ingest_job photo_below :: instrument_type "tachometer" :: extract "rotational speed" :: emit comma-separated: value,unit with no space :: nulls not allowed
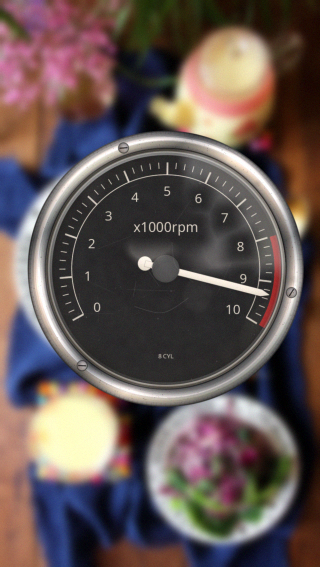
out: 9300,rpm
